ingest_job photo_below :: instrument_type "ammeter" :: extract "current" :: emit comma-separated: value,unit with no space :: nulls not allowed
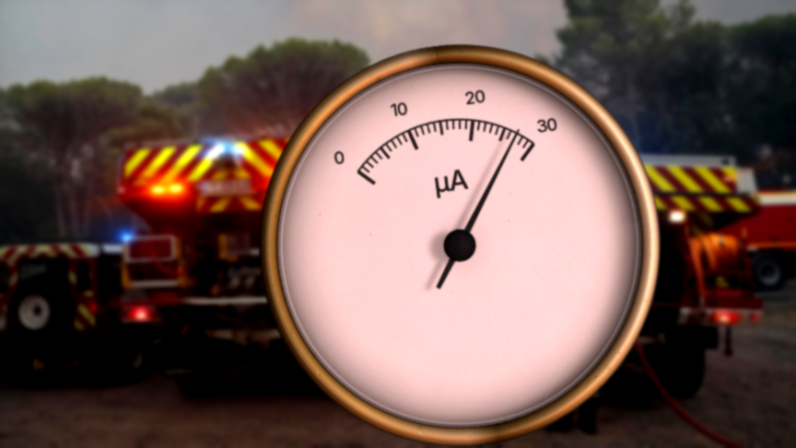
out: 27,µA
